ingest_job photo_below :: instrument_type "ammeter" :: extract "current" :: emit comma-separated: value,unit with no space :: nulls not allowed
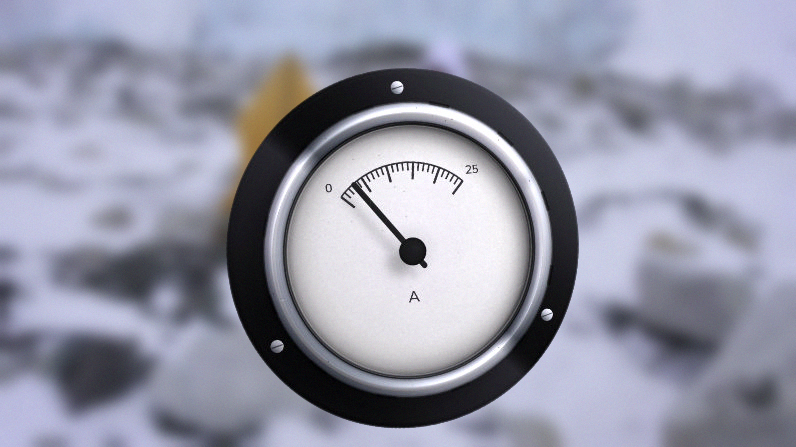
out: 3,A
